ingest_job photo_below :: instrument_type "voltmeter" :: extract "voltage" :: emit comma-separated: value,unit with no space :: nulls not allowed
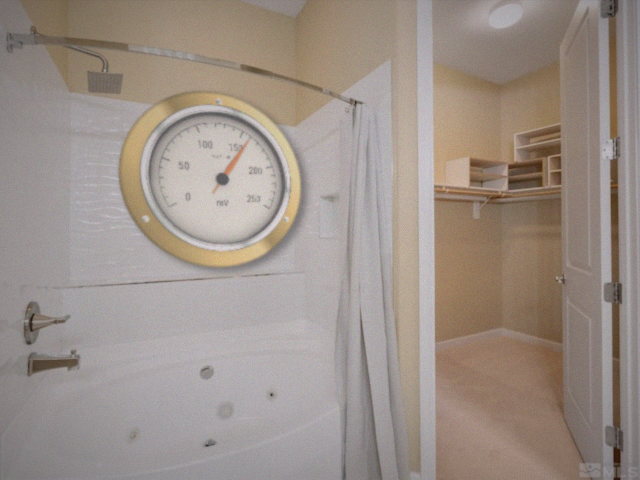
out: 160,mV
